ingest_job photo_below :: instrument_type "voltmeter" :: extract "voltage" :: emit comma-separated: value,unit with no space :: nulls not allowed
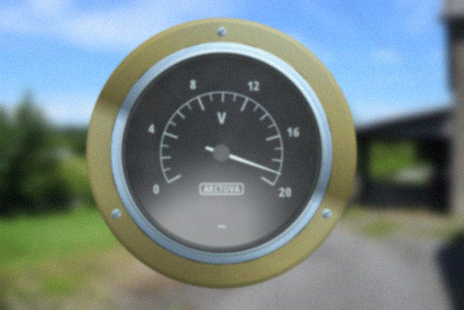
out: 19,V
